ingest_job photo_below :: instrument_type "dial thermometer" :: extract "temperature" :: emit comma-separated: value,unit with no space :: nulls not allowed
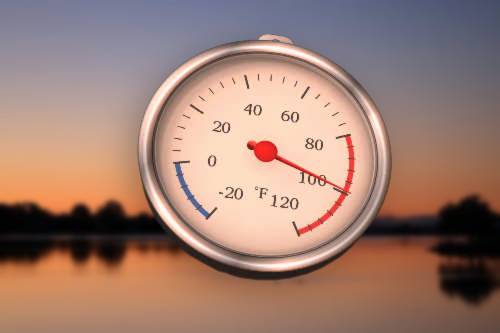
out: 100,°F
